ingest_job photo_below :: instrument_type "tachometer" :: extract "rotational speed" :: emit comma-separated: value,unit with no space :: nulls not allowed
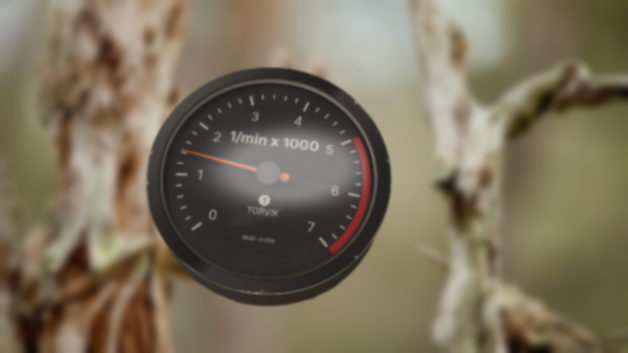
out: 1400,rpm
